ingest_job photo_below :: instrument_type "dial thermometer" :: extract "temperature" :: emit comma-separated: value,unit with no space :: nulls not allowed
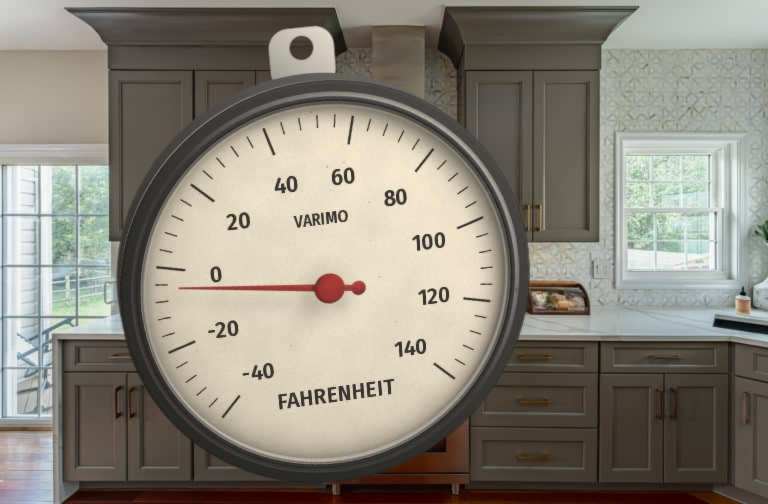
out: -4,°F
